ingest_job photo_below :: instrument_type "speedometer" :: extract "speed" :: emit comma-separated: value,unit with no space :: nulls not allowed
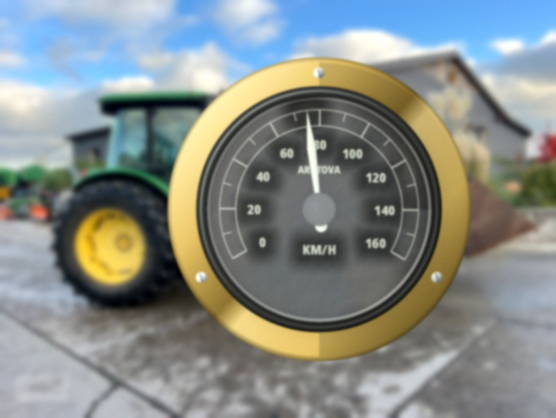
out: 75,km/h
